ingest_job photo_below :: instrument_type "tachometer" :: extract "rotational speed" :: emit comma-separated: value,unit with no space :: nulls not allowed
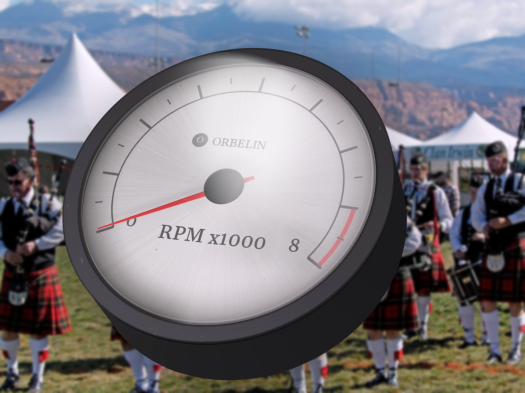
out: 0,rpm
